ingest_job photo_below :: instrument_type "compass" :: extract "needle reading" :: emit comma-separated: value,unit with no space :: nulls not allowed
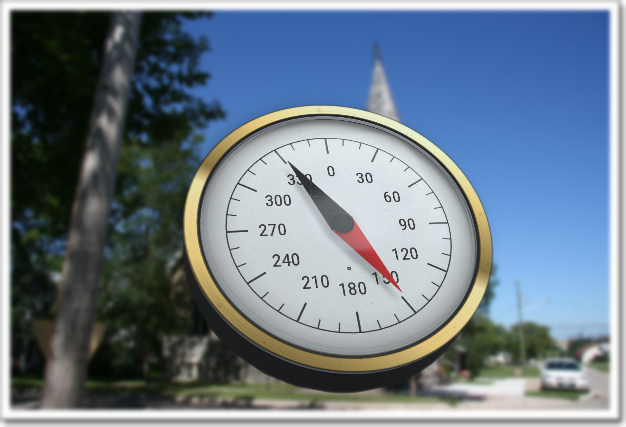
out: 150,°
